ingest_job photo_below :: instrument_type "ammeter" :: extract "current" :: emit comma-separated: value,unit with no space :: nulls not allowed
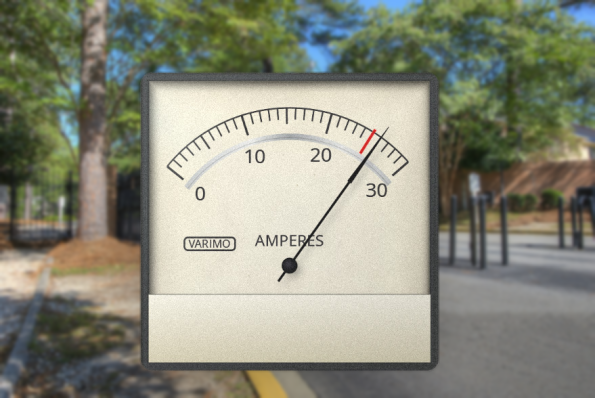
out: 26,A
